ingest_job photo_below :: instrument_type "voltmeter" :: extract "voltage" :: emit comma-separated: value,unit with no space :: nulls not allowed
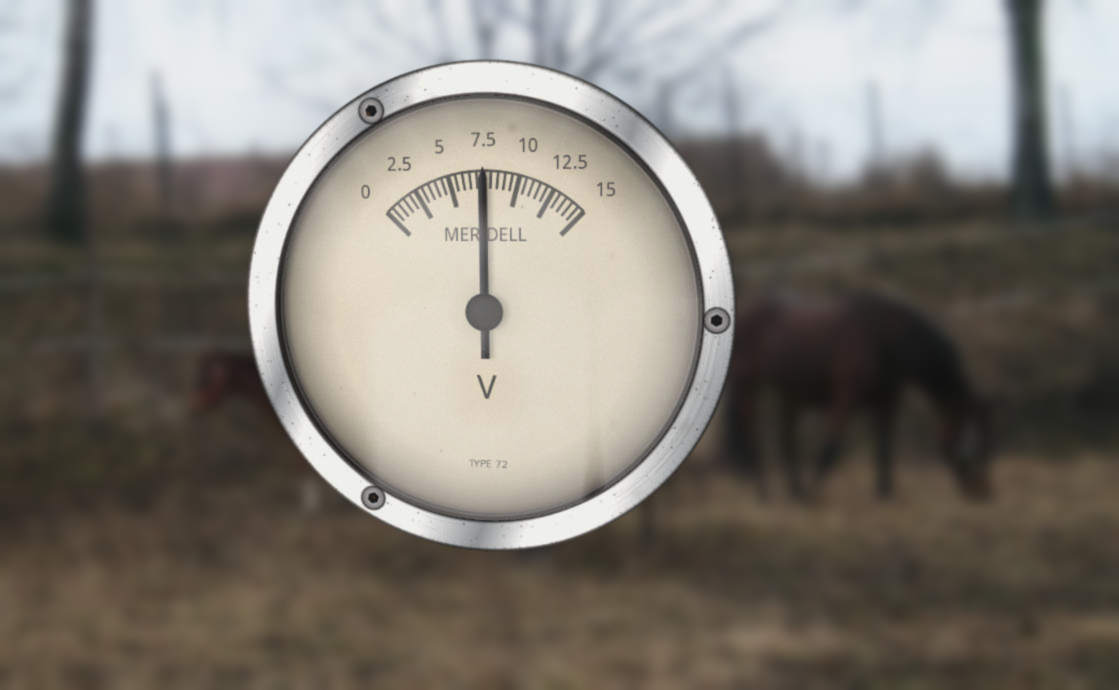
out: 7.5,V
